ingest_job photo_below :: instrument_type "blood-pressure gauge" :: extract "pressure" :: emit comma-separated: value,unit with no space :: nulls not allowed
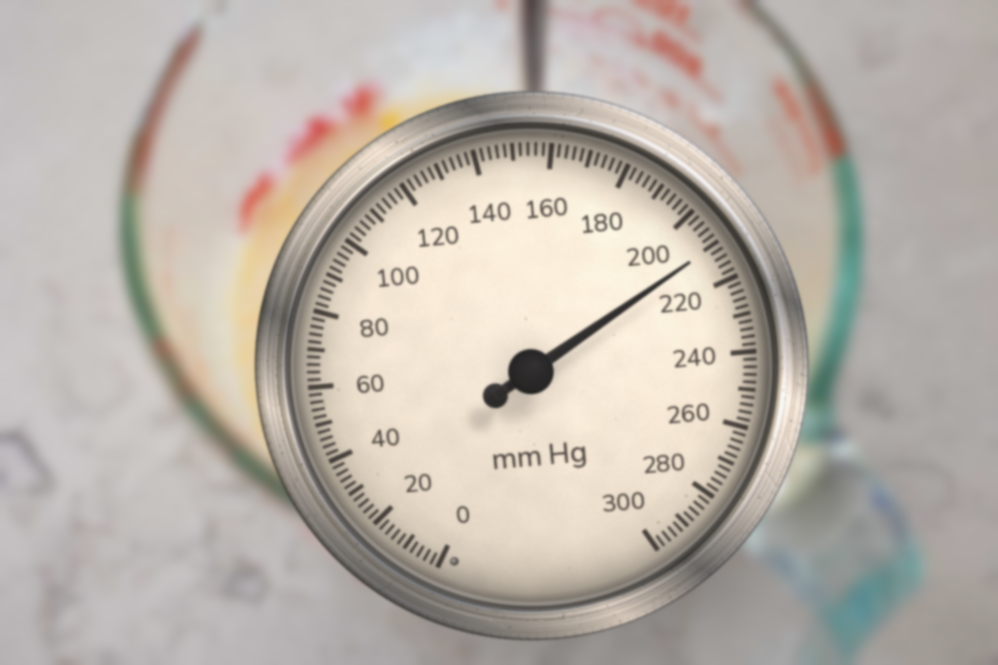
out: 210,mmHg
